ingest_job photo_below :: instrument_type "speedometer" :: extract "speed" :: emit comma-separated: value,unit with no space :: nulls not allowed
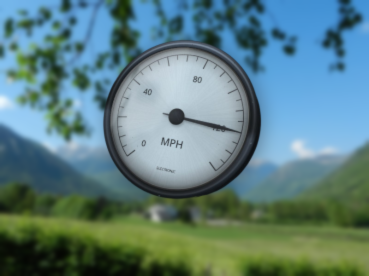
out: 120,mph
